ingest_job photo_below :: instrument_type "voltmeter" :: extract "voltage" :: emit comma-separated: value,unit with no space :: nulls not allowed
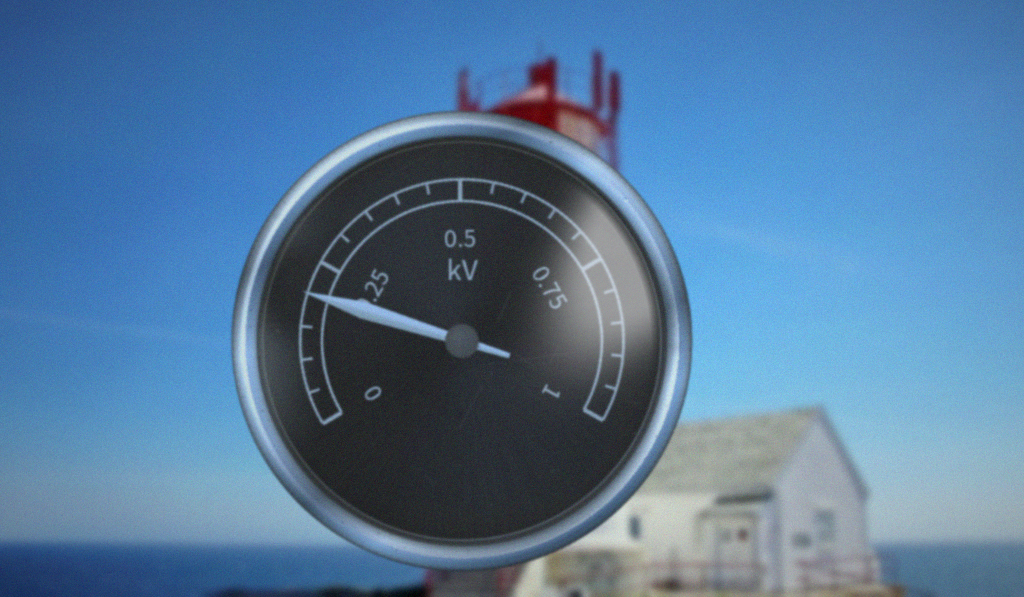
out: 0.2,kV
